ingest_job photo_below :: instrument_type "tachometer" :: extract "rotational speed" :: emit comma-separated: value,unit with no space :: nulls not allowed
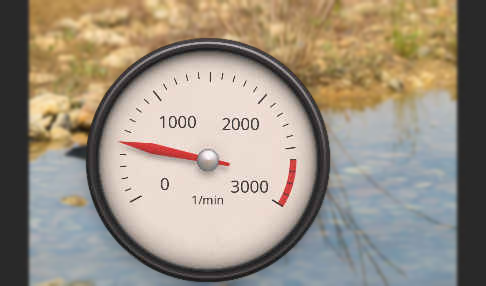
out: 500,rpm
